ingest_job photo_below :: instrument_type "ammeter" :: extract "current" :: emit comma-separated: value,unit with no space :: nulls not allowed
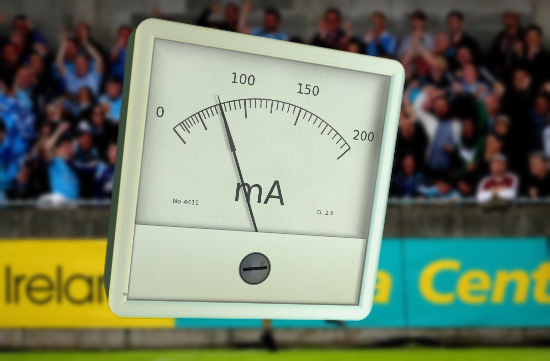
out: 75,mA
